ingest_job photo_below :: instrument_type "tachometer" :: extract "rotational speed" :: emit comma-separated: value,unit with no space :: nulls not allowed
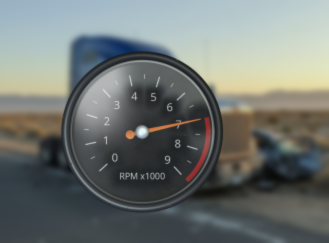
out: 7000,rpm
